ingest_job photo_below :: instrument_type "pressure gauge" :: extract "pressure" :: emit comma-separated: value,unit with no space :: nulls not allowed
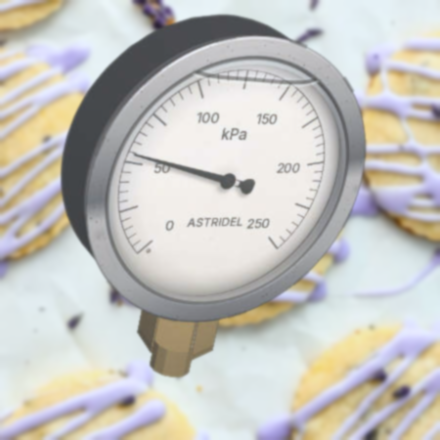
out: 55,kPa
